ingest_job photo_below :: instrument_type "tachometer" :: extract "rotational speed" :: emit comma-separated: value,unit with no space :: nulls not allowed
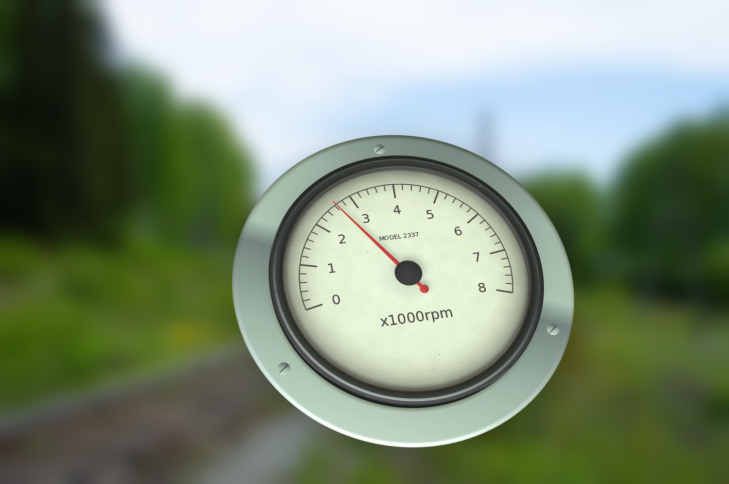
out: 2600,rpm
